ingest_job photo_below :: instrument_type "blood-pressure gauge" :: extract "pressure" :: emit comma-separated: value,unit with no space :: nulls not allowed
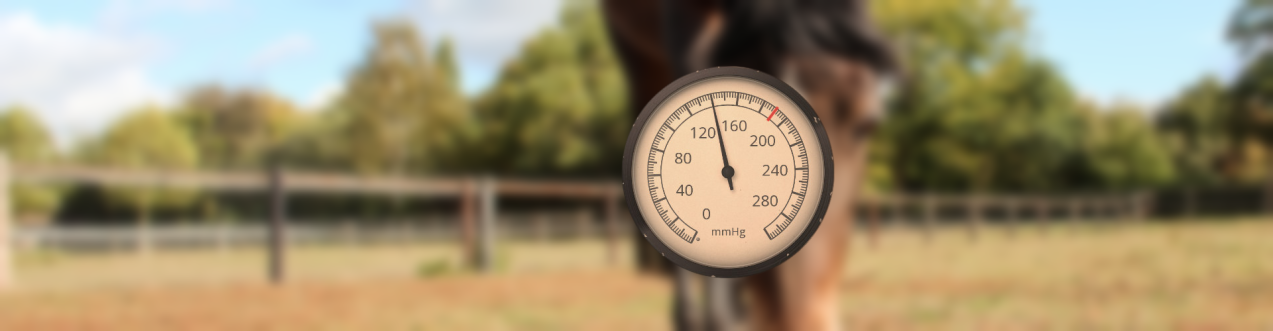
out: 140,mmHg
